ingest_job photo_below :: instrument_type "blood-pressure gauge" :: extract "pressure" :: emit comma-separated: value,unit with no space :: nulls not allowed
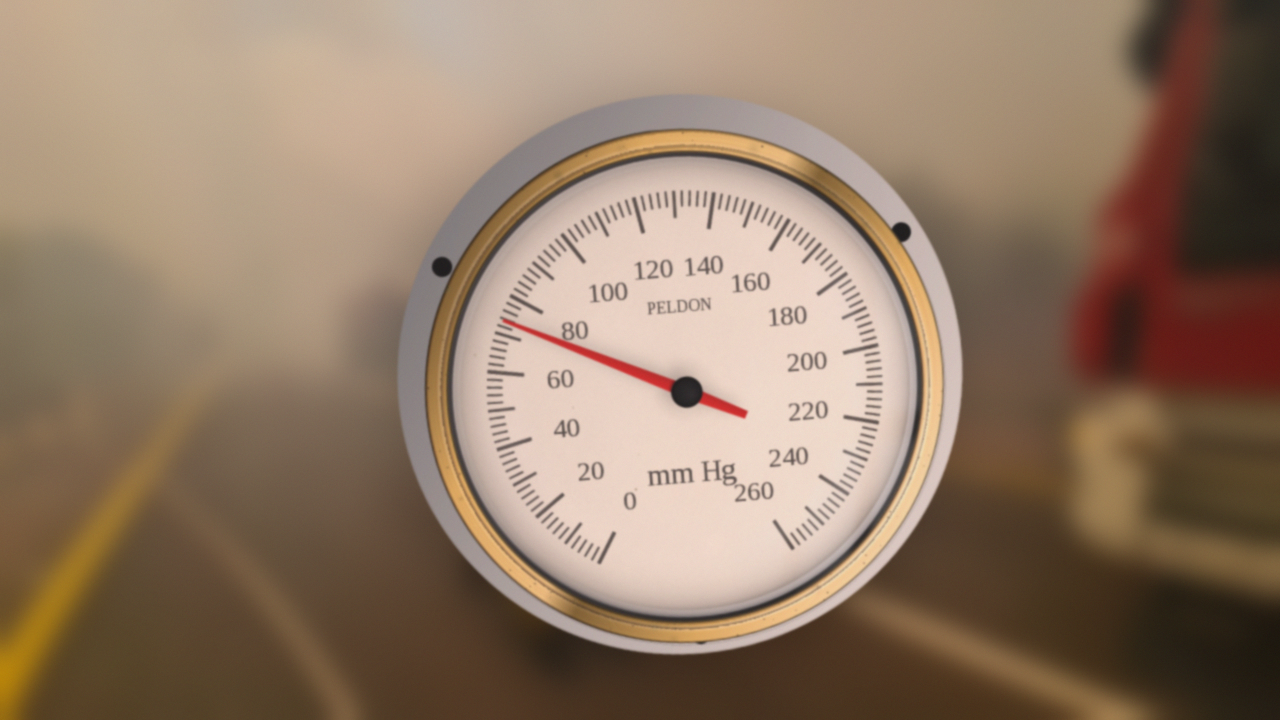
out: 74,mmHg
